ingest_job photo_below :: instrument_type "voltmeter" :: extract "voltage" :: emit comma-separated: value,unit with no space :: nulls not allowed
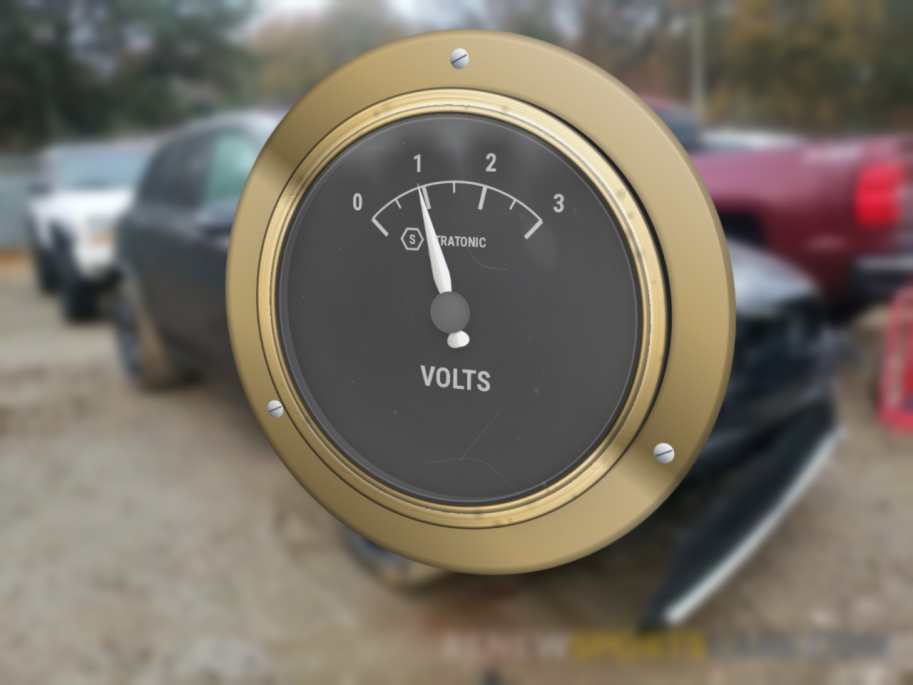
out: 1,V
